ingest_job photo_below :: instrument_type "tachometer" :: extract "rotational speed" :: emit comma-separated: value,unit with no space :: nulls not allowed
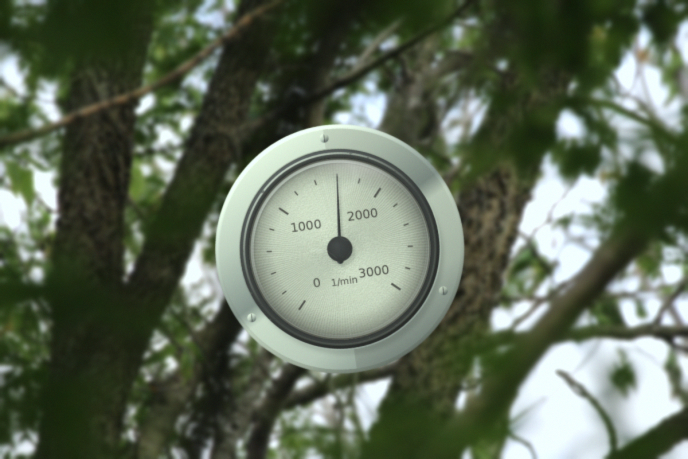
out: 1600,rpm
